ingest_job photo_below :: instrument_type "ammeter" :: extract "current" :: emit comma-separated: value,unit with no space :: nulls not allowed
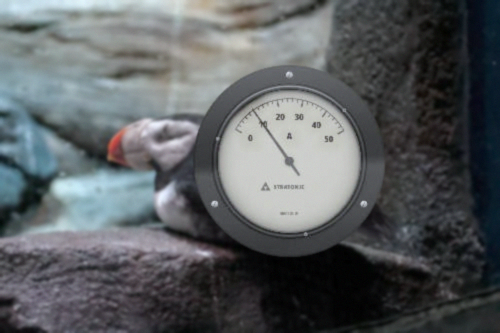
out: 10,A
